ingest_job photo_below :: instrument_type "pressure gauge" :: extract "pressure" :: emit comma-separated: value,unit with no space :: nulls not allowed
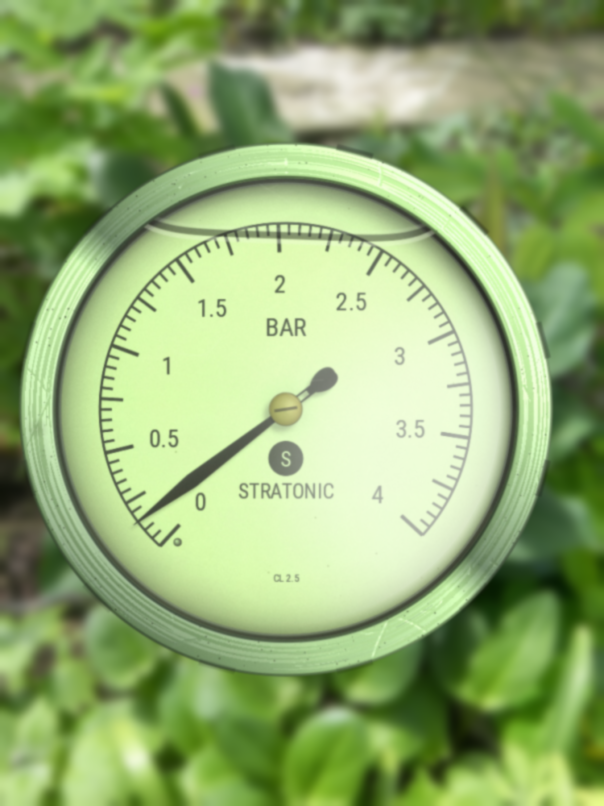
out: 0.15,bar
